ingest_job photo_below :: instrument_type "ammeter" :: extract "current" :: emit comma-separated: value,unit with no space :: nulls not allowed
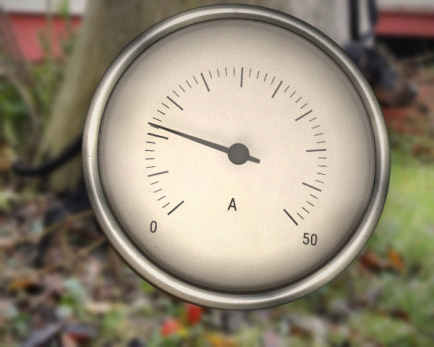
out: 11,A
